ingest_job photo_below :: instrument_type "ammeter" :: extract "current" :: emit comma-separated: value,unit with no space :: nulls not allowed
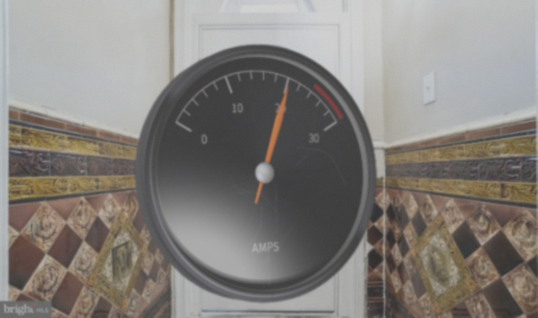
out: 20,A
